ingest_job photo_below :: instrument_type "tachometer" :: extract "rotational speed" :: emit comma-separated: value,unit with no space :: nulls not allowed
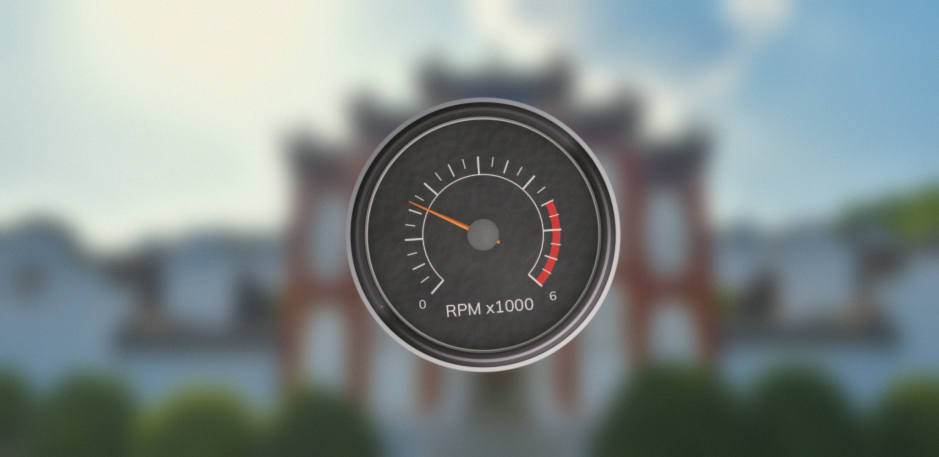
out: 1625,rpm
